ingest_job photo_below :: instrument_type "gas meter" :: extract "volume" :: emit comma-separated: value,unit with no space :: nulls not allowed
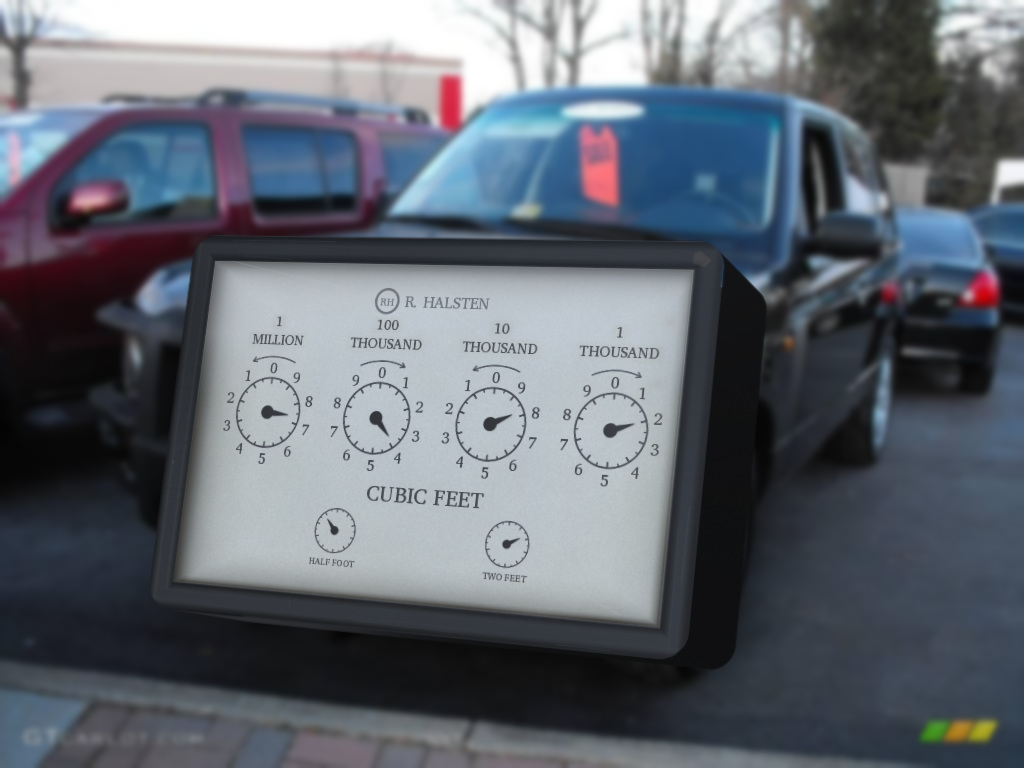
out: 738200,ft³
